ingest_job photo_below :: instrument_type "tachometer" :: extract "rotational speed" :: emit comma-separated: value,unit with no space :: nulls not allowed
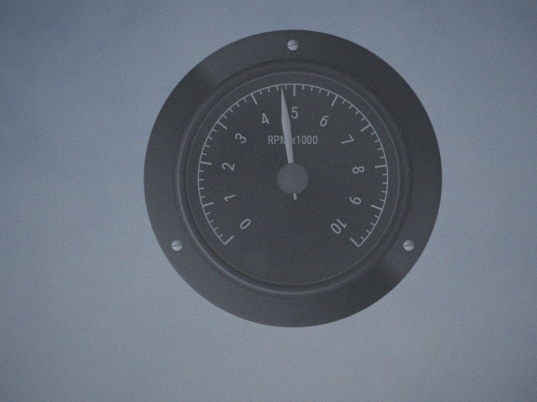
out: 4700,rpm
